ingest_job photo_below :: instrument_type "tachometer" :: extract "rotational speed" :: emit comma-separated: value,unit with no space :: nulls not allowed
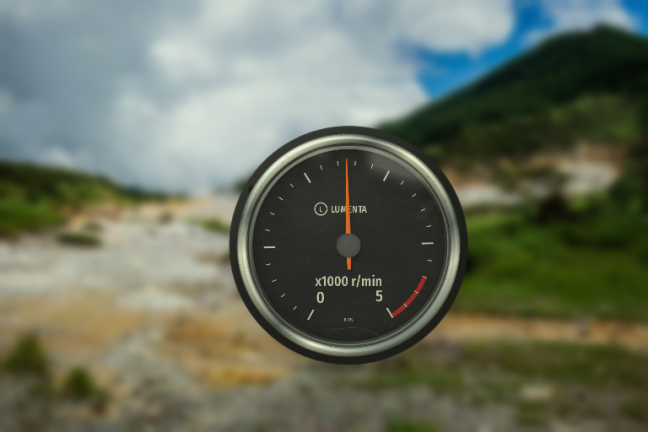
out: 2500,rpm
